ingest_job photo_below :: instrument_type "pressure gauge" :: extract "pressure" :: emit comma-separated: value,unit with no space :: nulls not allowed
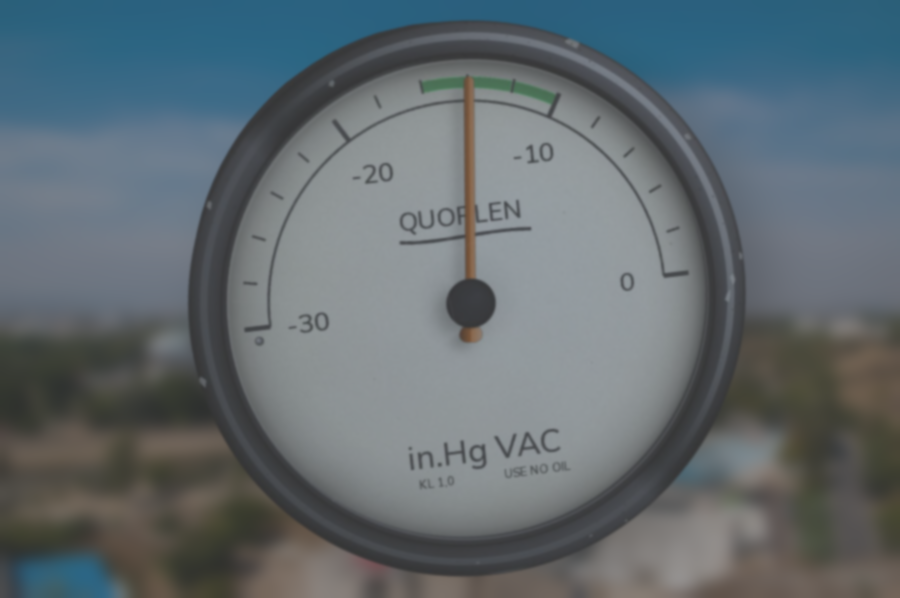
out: -14,inHg
